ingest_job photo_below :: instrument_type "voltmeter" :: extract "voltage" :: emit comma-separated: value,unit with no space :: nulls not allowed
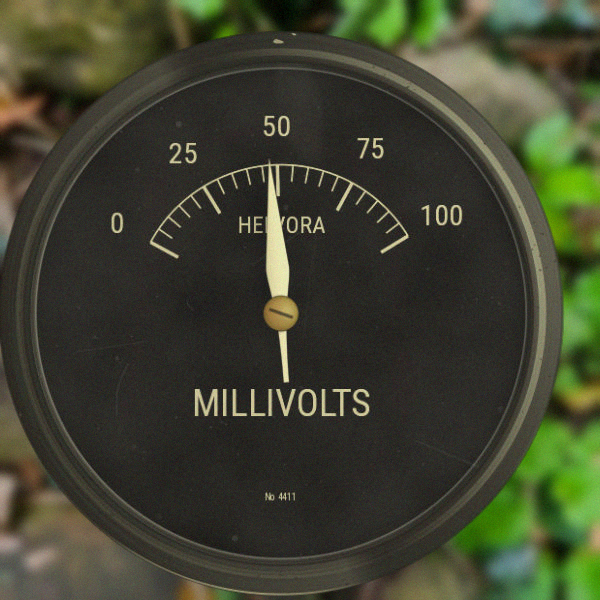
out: 47.5,mV
